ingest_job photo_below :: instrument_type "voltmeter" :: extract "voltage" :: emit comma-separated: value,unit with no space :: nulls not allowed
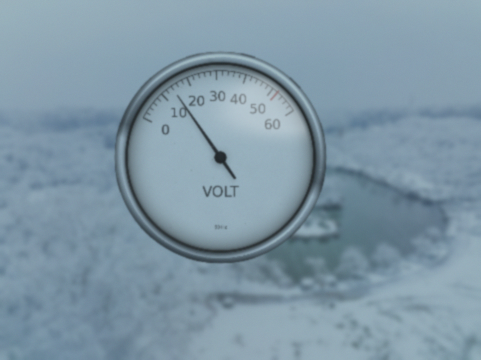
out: 14,V
